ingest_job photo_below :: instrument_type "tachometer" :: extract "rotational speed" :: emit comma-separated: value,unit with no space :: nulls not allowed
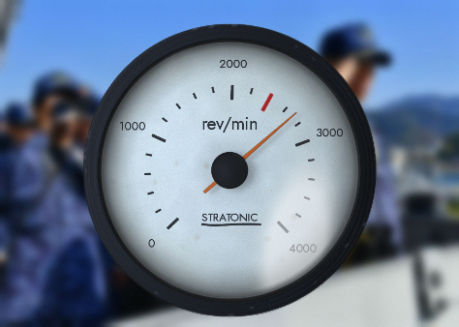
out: 2700,rpm
